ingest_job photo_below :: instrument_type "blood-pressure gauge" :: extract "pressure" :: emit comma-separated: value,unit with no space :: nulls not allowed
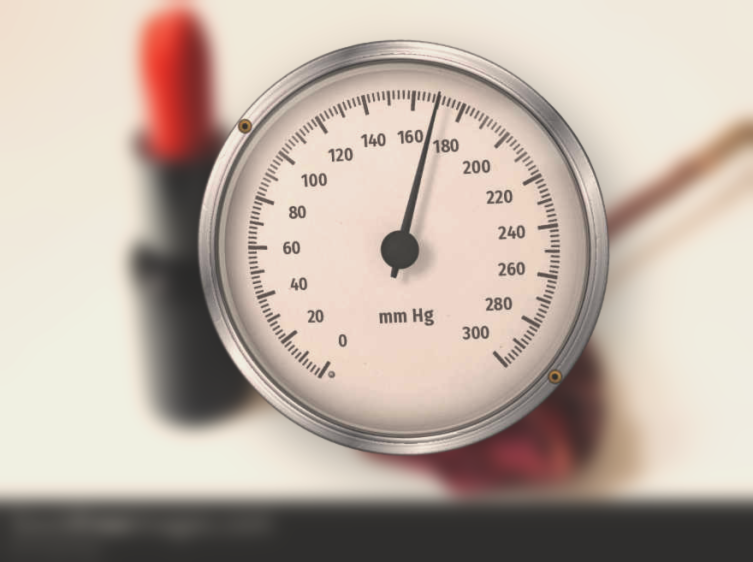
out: 170,mmHg
